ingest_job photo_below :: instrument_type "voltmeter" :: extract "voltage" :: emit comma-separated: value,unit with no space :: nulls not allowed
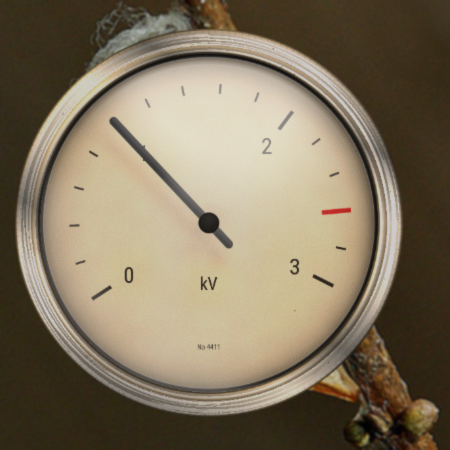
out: 1,kV
